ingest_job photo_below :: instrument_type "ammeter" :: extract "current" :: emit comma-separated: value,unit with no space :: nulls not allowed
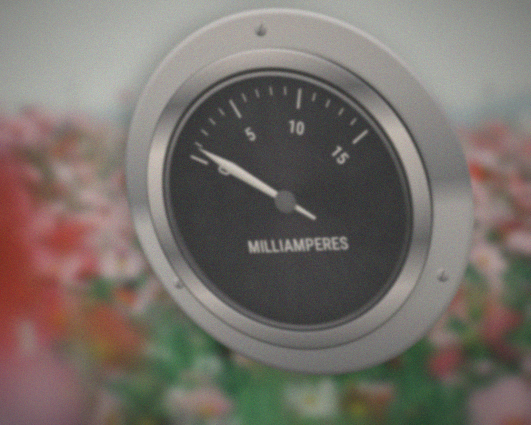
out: 1,mA
